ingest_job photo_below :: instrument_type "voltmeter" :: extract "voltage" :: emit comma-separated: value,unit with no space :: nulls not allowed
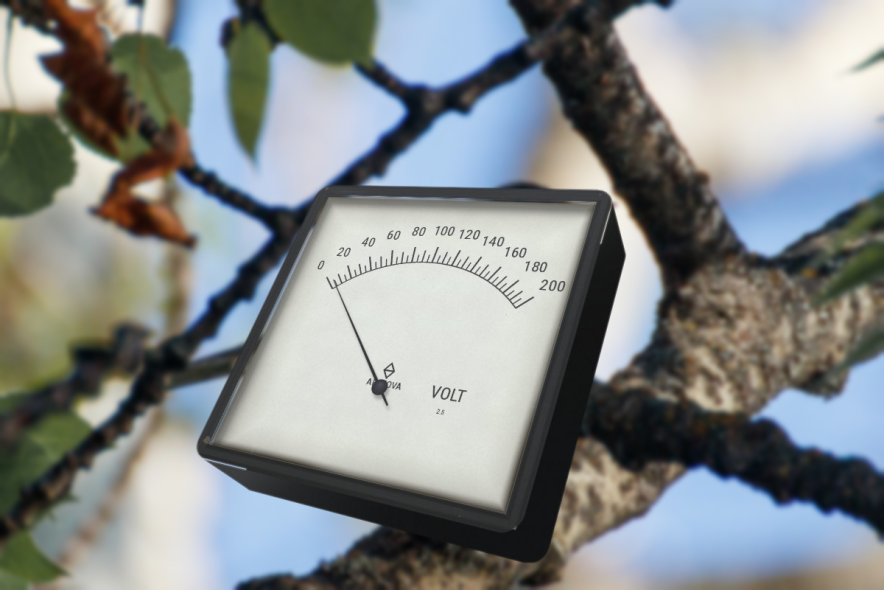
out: 5,V
